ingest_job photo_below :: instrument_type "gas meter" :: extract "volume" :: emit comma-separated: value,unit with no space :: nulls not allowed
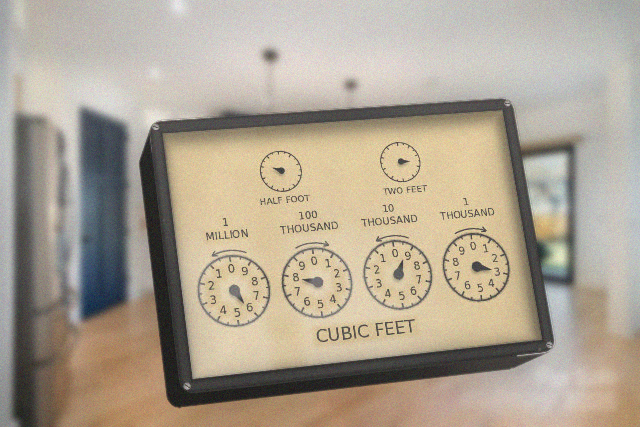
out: 579300,ft³
